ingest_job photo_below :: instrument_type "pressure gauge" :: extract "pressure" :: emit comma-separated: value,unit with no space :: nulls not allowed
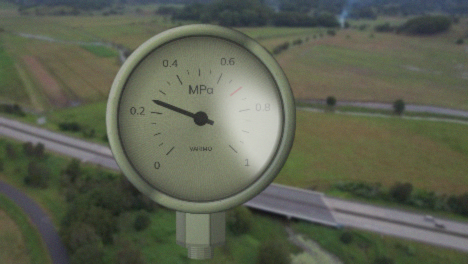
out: 0.25,MPa
